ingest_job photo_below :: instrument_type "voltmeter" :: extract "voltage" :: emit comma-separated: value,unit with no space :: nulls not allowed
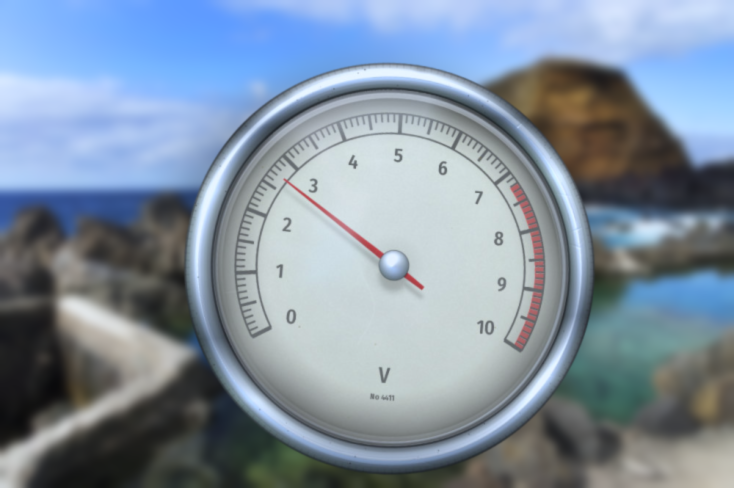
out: 2.7,V
